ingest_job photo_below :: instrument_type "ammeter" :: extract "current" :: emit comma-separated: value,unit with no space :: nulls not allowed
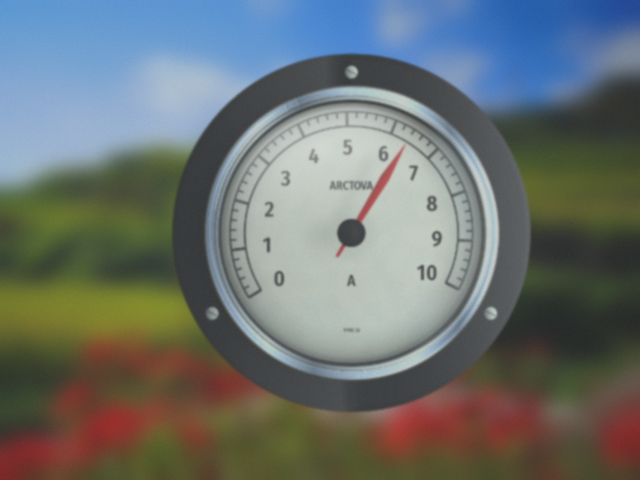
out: 6.4,A
